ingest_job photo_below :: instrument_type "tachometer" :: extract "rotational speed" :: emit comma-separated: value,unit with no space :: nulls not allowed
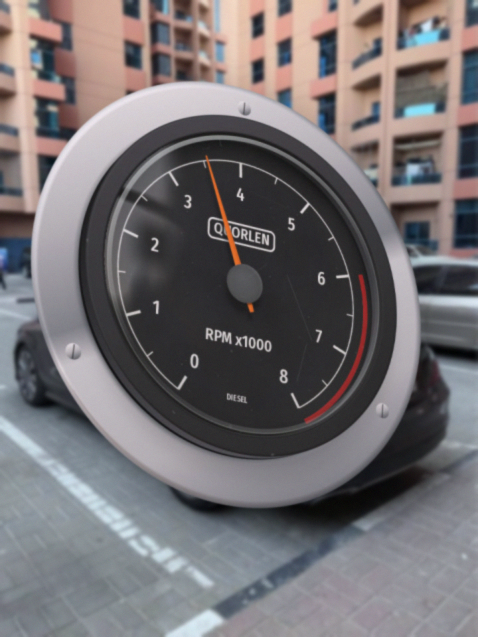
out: 3500,rpm
